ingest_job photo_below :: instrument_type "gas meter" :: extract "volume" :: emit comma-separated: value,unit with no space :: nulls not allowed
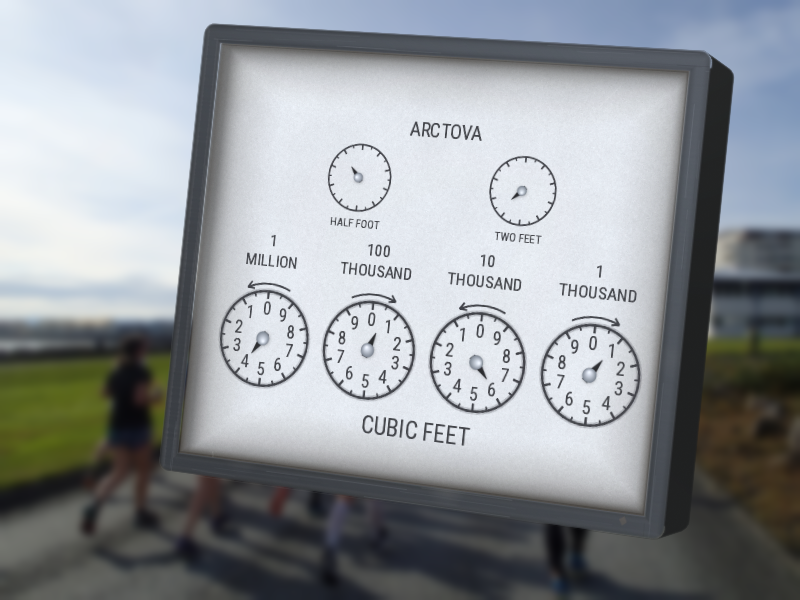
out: 406100,ft³
